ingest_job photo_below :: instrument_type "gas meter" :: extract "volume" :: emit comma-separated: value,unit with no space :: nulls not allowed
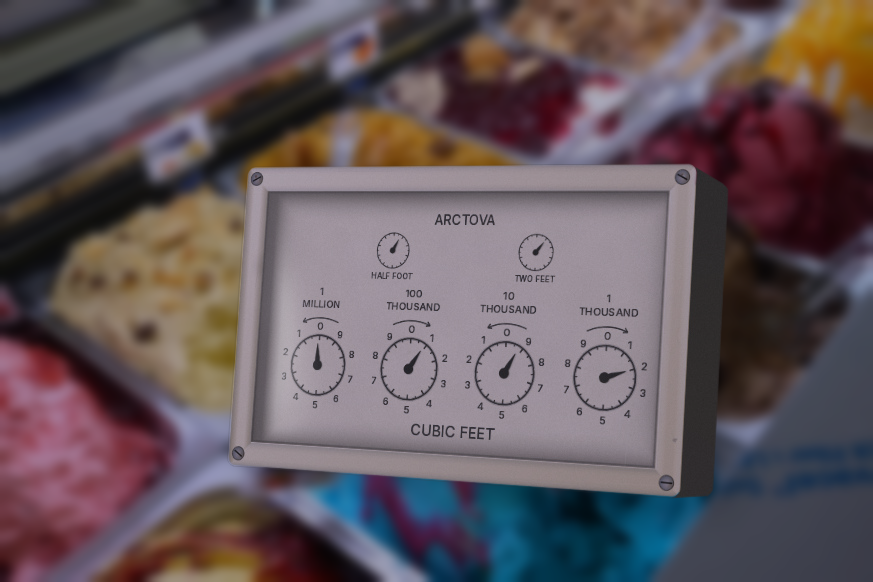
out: 9200,ft³
